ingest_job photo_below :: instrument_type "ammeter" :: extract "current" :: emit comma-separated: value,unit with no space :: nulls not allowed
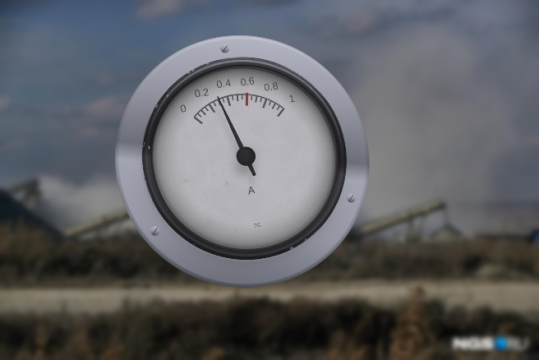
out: 0.3,A
